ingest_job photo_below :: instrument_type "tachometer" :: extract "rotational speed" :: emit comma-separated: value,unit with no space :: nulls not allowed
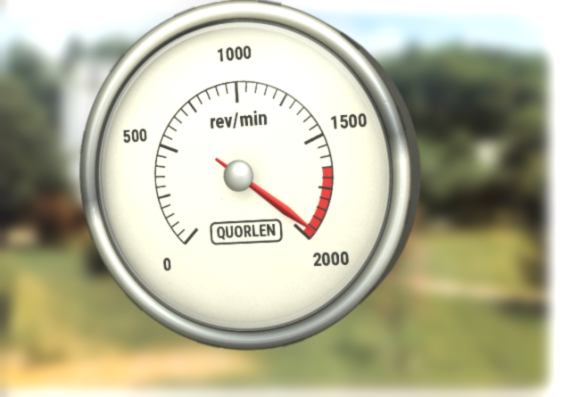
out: 1950,rpm
